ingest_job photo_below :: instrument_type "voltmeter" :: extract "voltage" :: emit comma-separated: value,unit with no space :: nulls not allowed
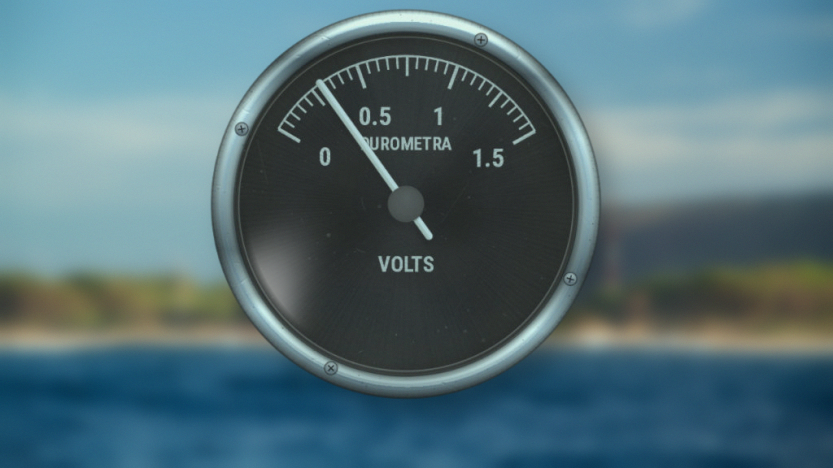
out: 0.3,V
